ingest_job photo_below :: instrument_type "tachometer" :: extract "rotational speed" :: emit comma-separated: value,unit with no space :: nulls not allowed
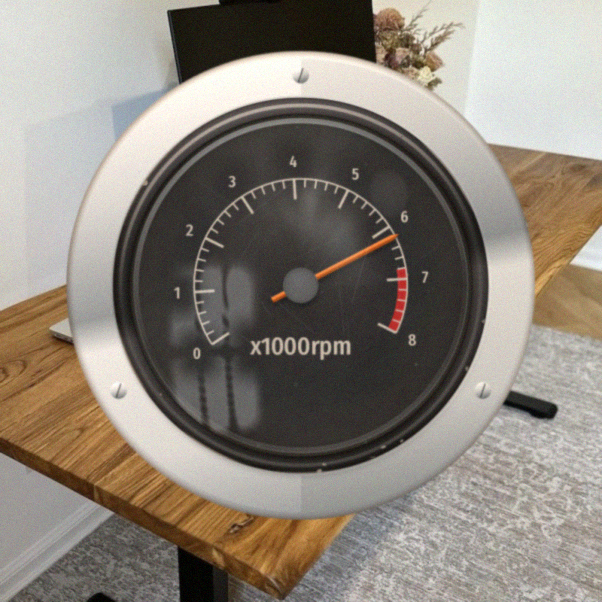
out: 6200,rpm
